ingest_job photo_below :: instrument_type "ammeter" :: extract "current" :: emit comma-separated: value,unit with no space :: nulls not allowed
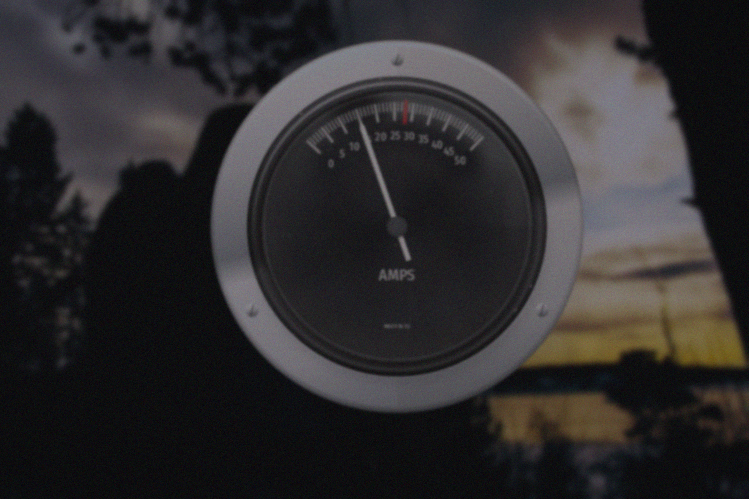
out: 15,A
